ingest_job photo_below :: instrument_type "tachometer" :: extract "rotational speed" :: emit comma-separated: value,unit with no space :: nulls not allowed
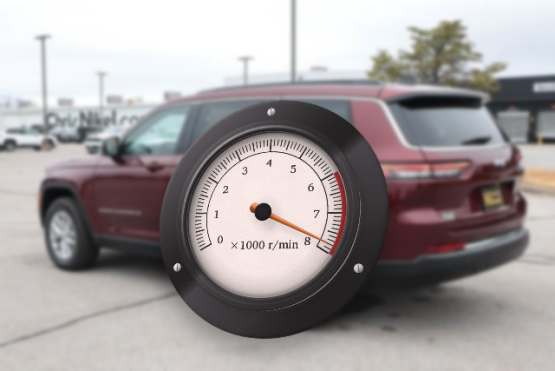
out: 7800,rpm
